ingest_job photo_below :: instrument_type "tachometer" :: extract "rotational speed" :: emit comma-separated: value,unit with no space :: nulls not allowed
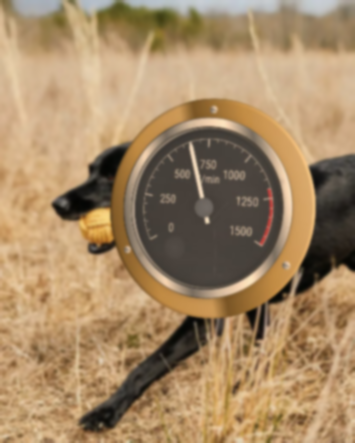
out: 650,rpm
